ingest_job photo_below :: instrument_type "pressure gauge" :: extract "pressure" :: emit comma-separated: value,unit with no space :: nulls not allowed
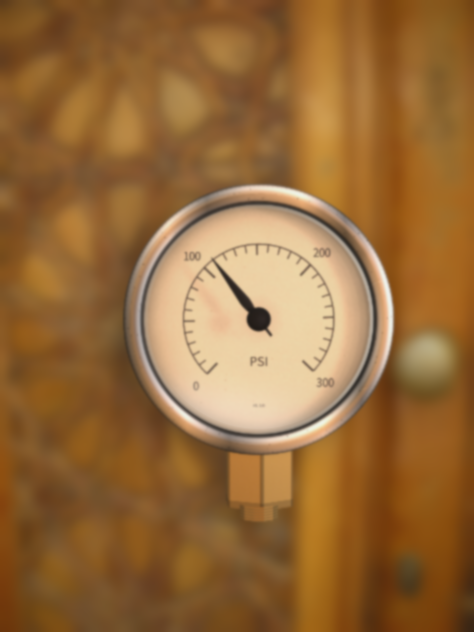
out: 110,psi
